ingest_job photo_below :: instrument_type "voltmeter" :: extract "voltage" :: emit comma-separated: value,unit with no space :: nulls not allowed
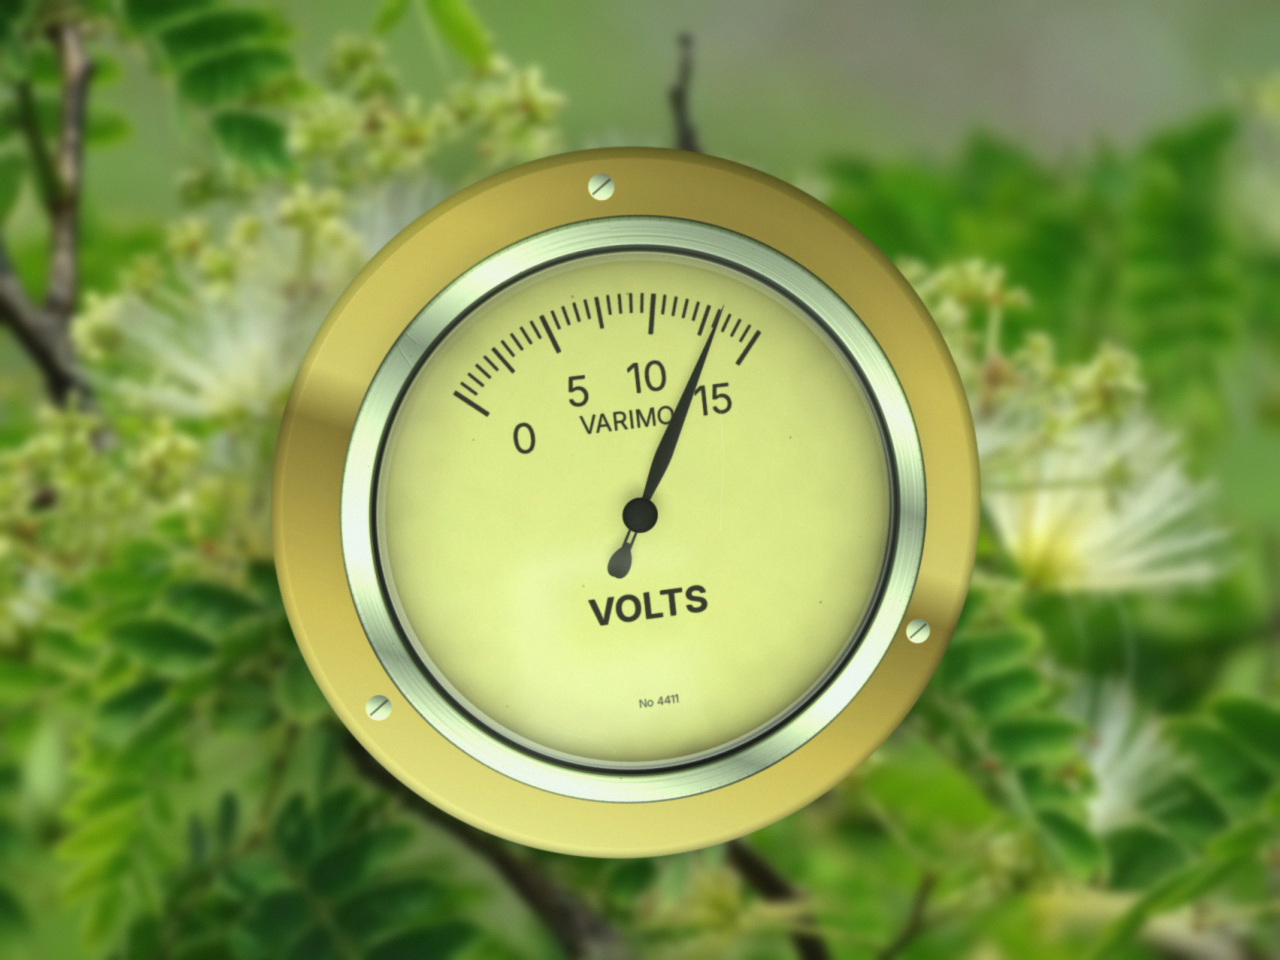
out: 13,V
